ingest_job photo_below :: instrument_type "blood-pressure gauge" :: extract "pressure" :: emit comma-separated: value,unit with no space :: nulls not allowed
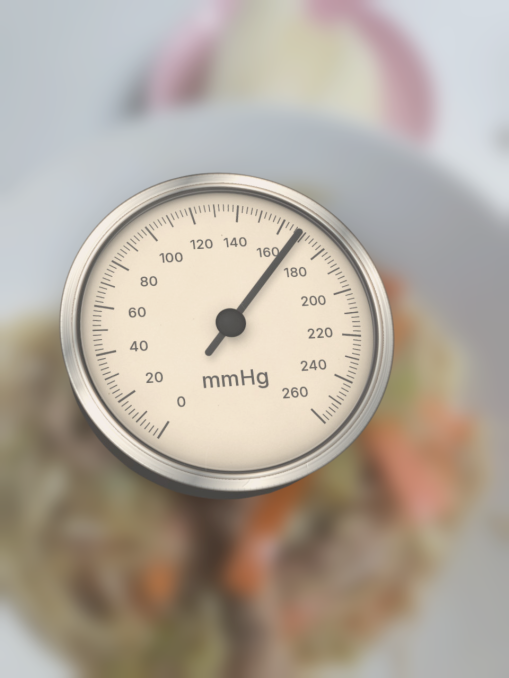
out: 168,mmHg
